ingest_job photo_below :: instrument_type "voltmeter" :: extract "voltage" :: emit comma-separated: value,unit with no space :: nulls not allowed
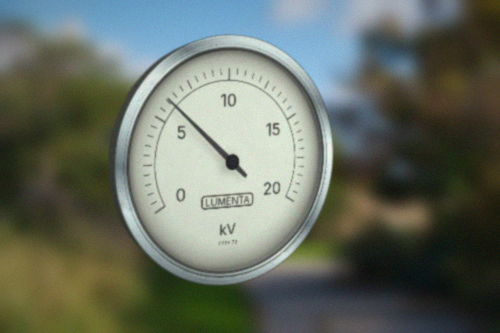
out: 6,kV
